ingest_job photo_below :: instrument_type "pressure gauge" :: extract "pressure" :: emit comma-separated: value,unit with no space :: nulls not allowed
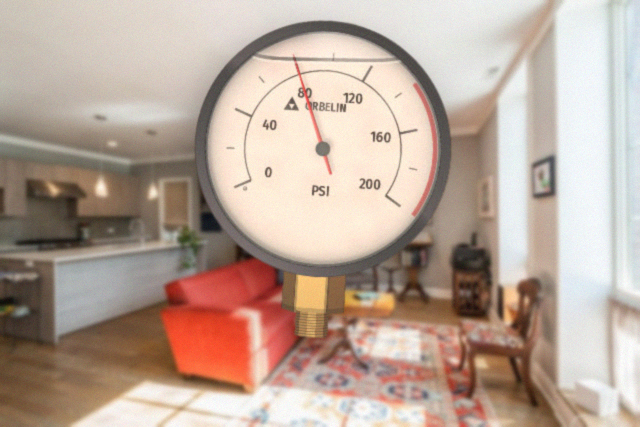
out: 80,psi
